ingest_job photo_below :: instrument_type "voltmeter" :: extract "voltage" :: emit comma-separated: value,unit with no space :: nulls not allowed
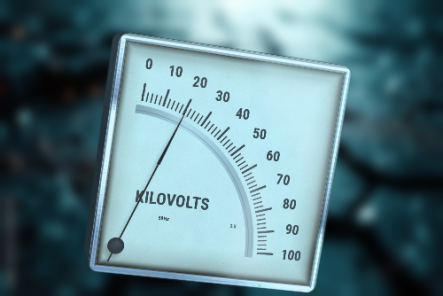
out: 20,kV
